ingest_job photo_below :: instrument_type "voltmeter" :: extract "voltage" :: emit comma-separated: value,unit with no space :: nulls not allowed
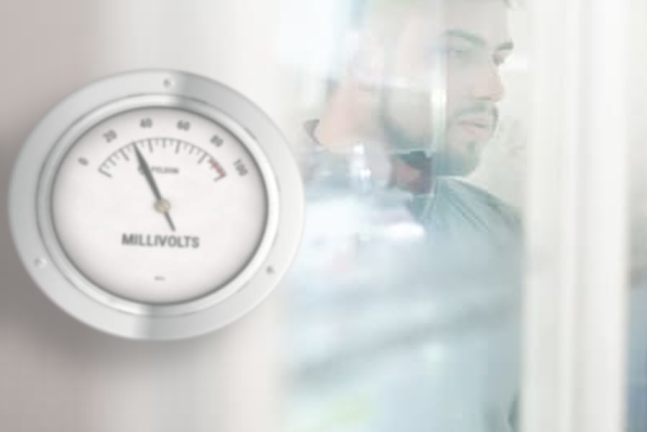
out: 30,mV
